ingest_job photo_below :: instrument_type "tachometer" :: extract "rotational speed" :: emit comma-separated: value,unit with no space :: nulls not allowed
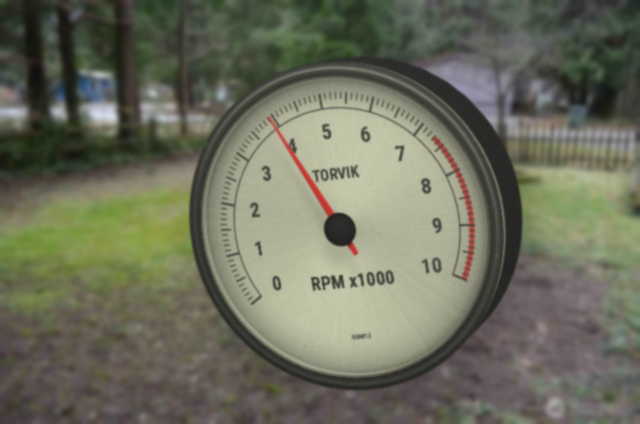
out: 4000,rpm
